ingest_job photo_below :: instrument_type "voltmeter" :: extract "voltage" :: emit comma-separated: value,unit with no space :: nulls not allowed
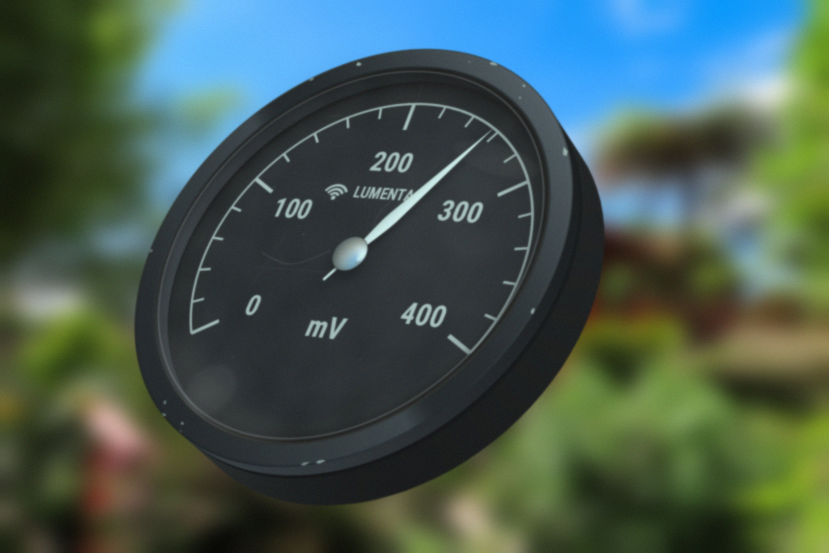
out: 260,mV
